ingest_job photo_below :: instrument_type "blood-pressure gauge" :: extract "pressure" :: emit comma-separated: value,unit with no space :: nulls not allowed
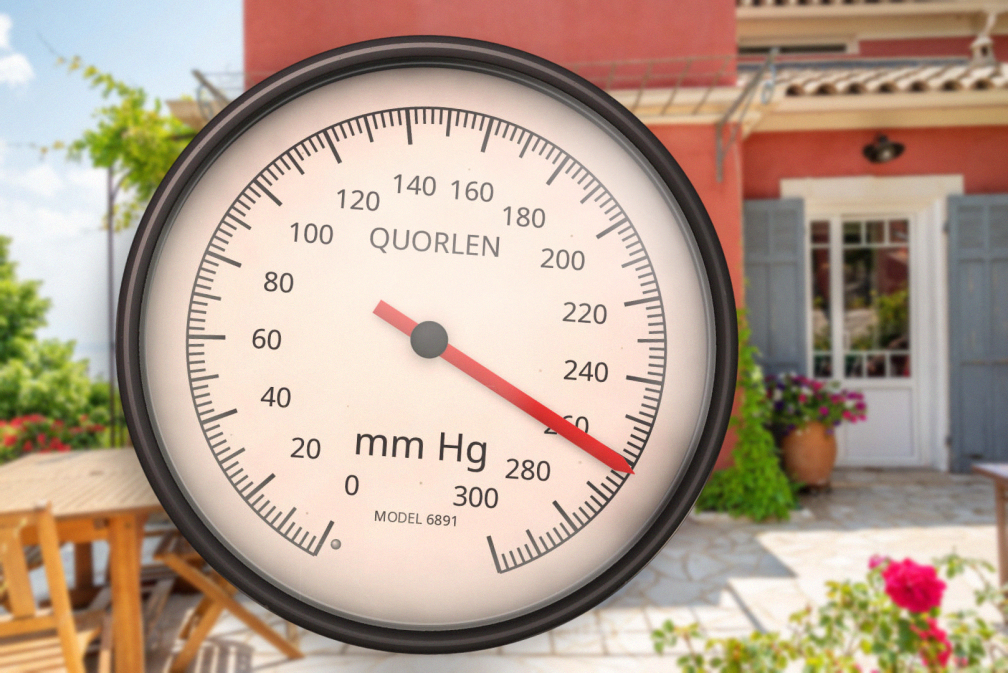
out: 262,mmHg
